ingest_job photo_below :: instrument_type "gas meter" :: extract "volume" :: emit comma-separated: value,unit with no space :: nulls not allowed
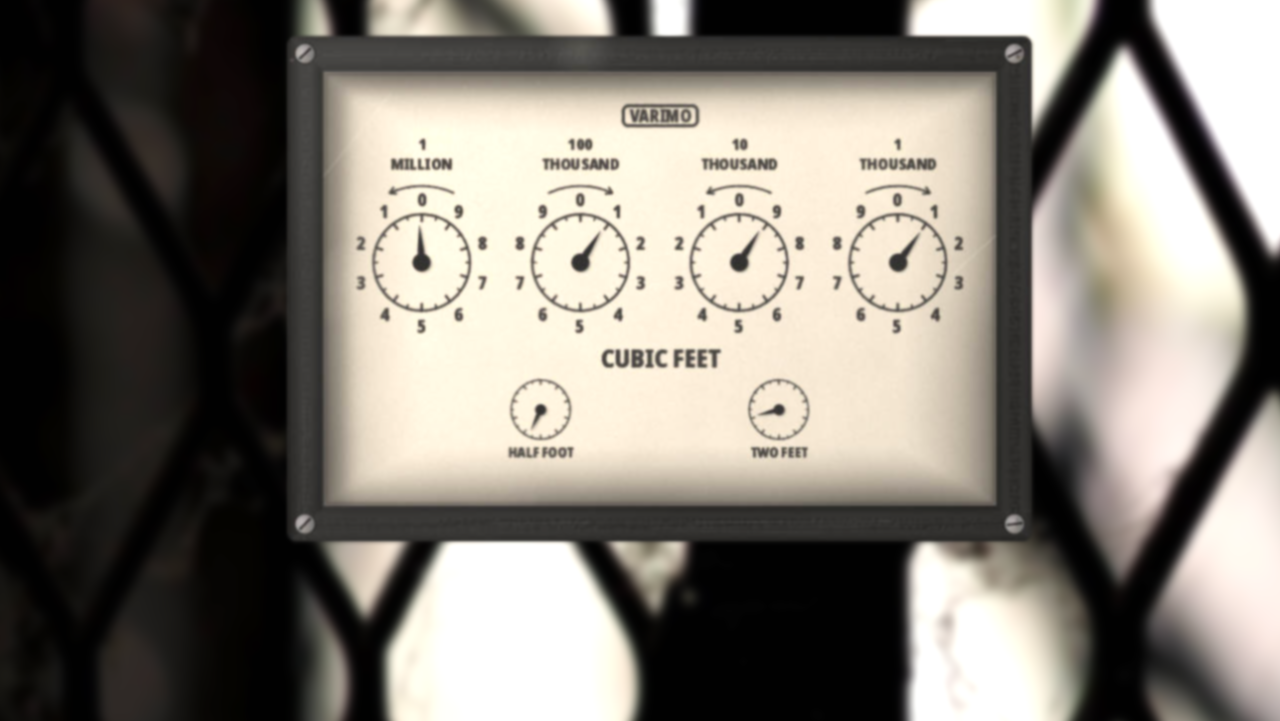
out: 9100,ft³
